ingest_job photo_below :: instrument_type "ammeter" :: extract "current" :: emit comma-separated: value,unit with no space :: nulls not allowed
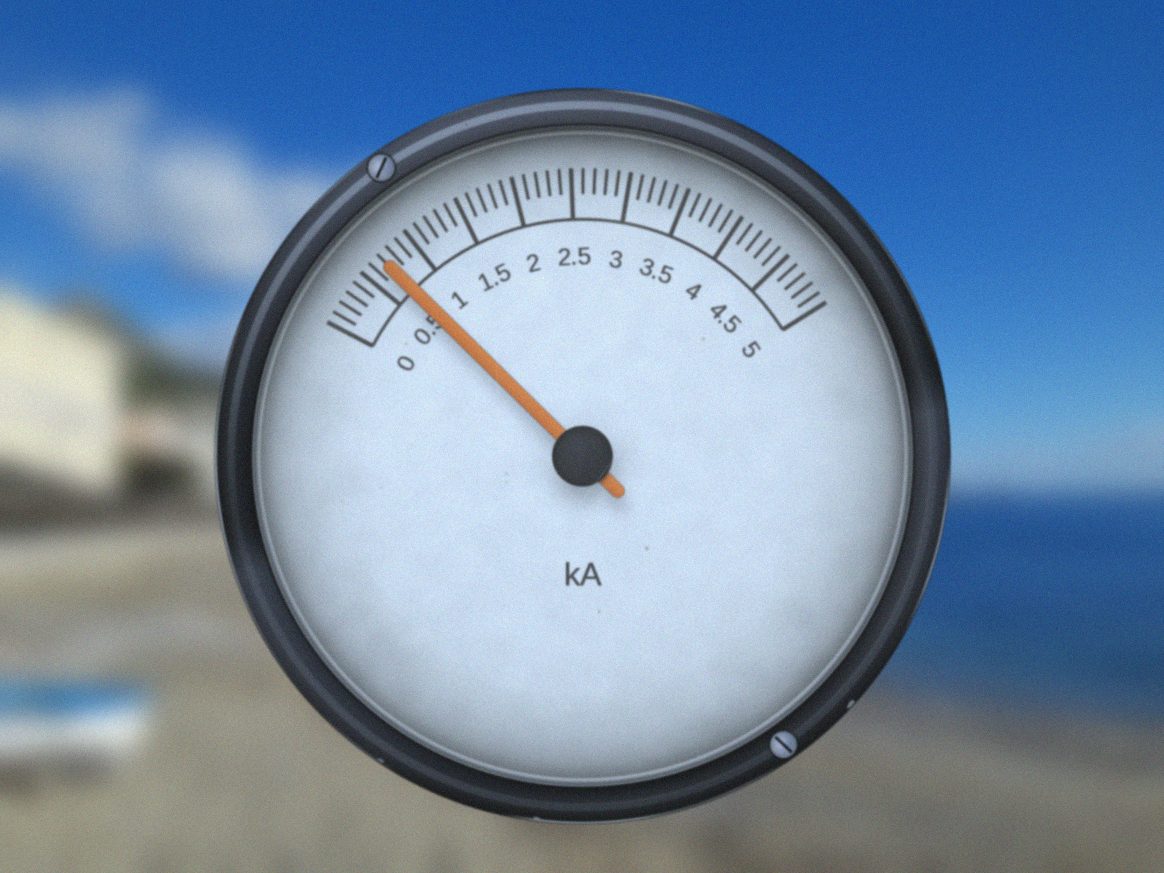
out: 0.7,kA
